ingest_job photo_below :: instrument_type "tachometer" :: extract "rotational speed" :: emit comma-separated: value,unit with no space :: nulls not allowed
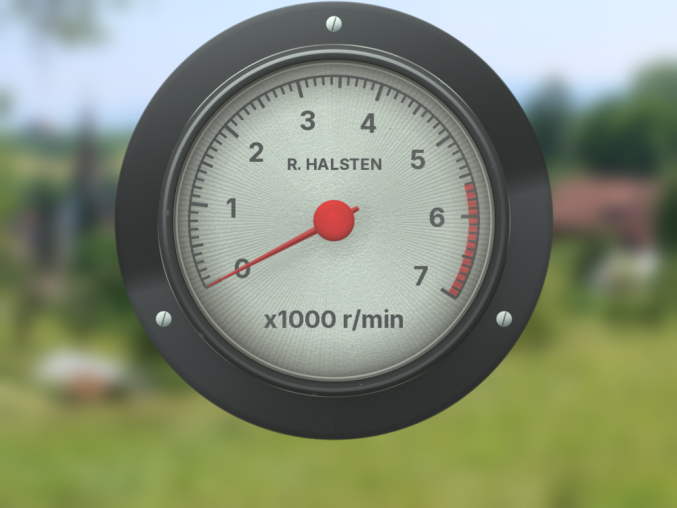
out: 0,rpm
